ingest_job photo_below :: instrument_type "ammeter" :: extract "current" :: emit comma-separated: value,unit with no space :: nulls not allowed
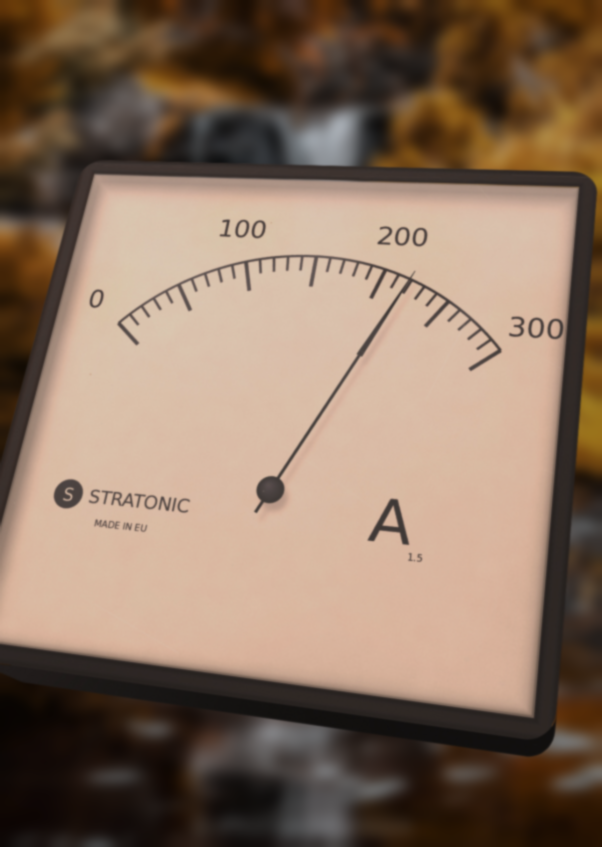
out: 220,A
